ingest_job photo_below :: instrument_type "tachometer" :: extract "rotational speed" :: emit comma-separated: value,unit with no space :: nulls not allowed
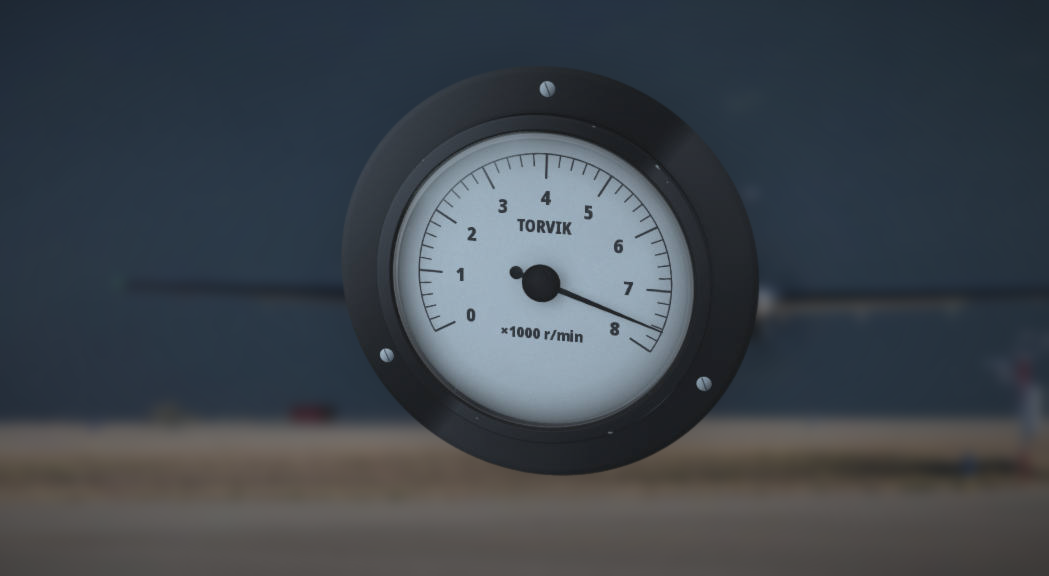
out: 7600,rpm
